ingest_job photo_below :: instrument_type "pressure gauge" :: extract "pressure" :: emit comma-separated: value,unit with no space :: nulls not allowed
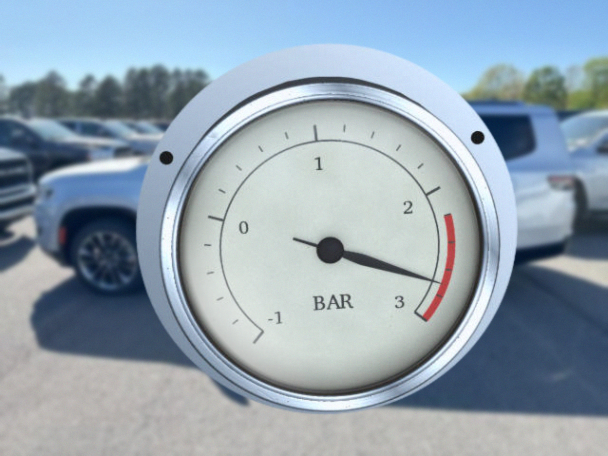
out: 2.7,bar
